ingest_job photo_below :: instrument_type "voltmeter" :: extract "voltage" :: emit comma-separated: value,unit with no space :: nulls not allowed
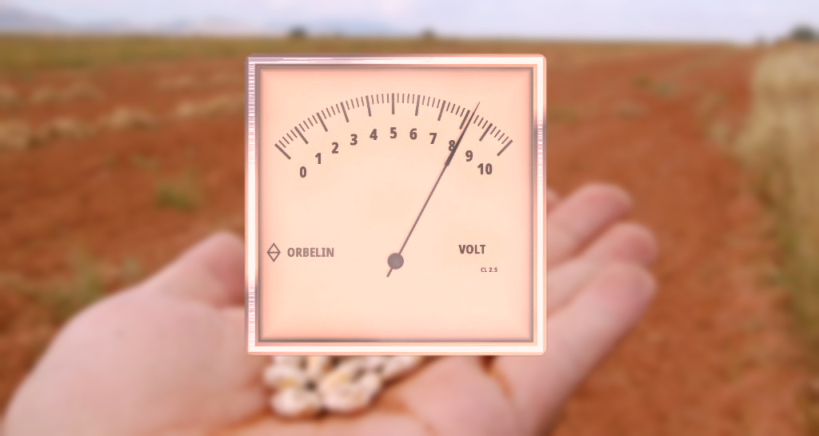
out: 8.2,V
